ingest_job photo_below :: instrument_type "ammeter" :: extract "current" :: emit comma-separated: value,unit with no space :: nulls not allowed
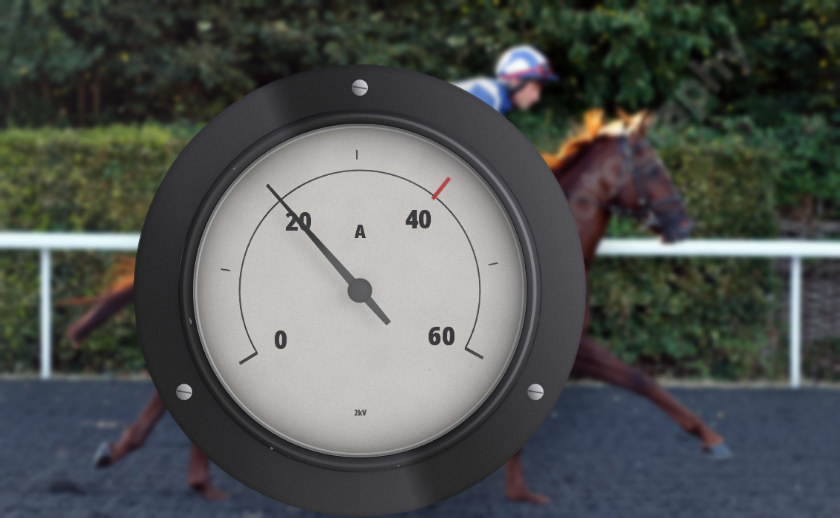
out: 20,A
